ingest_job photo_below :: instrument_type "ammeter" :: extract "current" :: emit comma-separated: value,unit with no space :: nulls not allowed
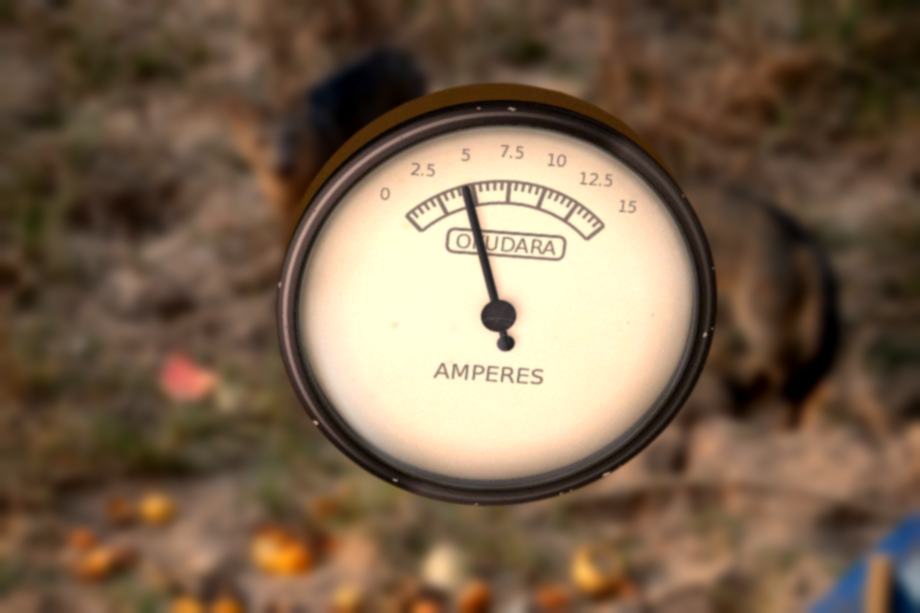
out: 4.5,A
